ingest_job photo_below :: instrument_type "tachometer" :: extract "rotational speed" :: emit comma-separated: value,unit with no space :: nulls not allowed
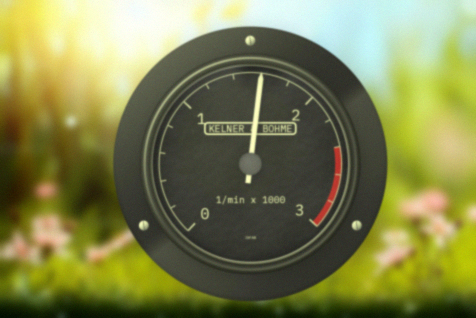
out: 1600,rpm
